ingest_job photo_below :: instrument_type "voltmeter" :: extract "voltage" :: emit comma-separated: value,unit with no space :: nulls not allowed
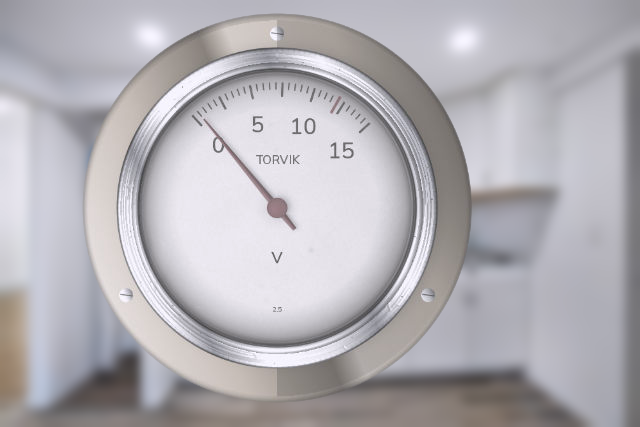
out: 0.5,V
